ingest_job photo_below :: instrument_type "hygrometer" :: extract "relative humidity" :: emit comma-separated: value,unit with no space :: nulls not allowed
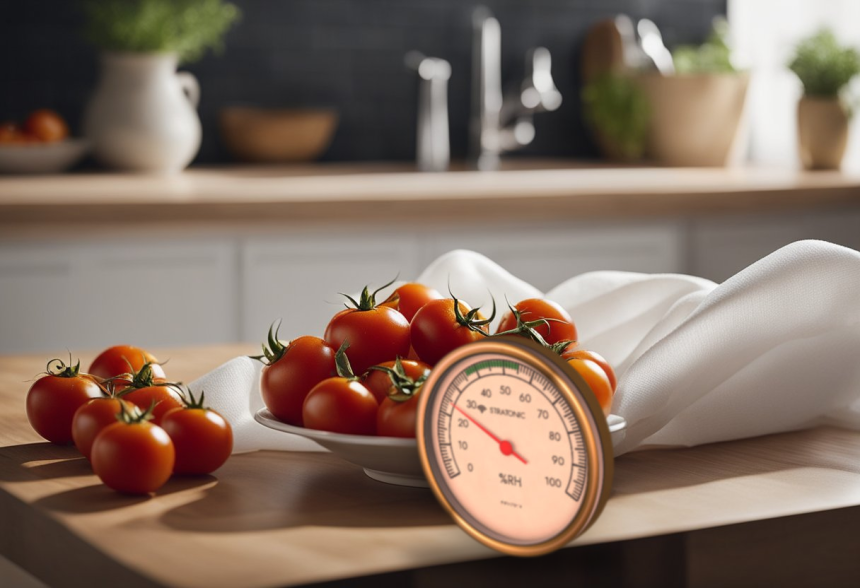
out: 25,%
